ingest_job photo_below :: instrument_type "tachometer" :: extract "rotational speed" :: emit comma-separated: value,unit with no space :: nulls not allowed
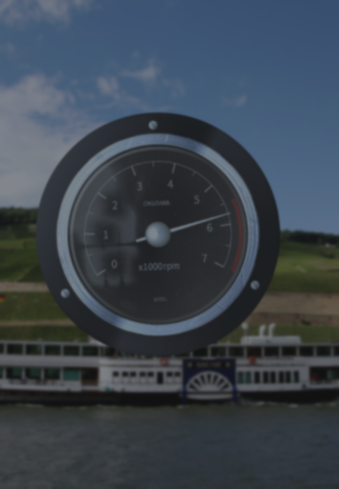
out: 5750,rpm
